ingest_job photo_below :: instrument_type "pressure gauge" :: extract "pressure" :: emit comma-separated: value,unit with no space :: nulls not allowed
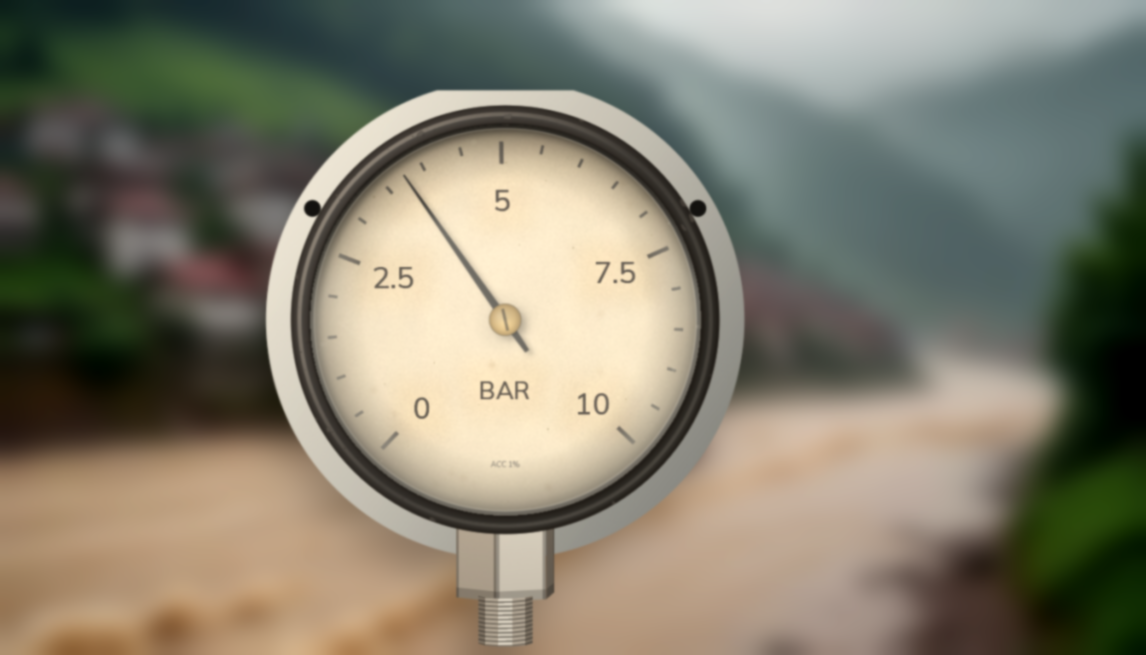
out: 3.75,bar
